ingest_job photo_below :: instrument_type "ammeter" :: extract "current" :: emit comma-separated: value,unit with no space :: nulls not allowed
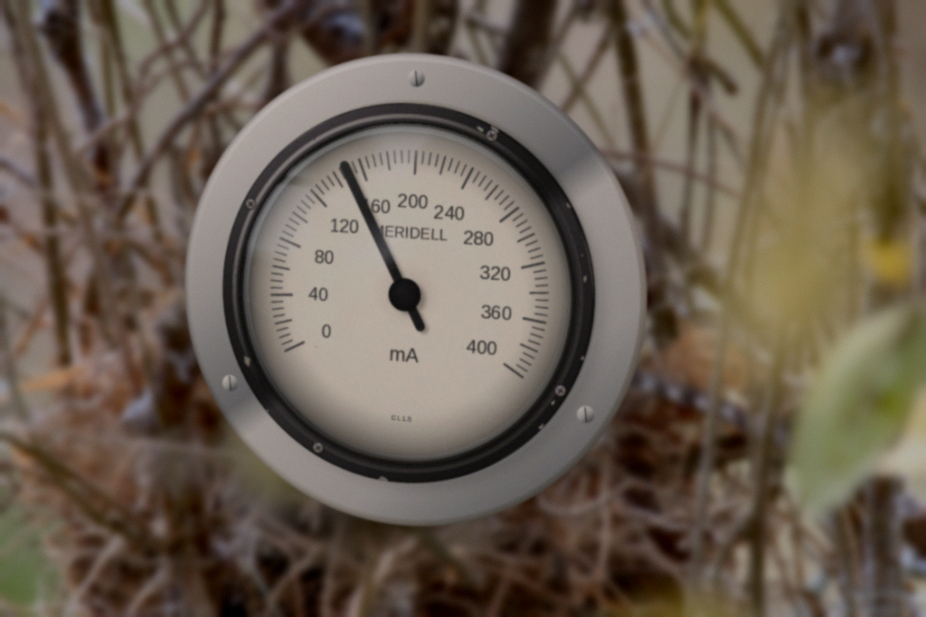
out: 150,mA
